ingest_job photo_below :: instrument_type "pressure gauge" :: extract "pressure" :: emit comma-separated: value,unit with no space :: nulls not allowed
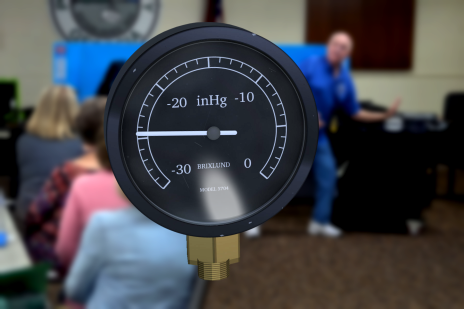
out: -24.5,inHg
